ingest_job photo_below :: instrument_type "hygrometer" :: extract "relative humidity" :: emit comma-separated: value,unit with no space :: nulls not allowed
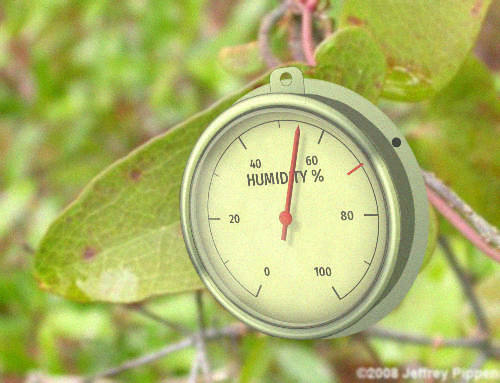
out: 55,%
